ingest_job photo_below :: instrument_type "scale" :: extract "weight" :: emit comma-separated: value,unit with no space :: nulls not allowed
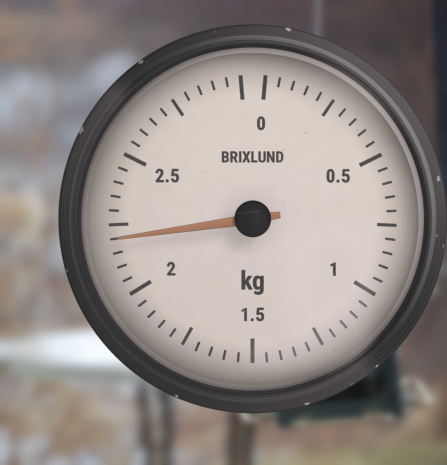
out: 2.2,kg
